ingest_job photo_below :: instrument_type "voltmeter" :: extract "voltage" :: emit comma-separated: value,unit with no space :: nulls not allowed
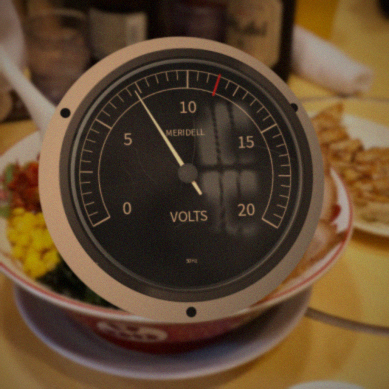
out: 7.25,V
